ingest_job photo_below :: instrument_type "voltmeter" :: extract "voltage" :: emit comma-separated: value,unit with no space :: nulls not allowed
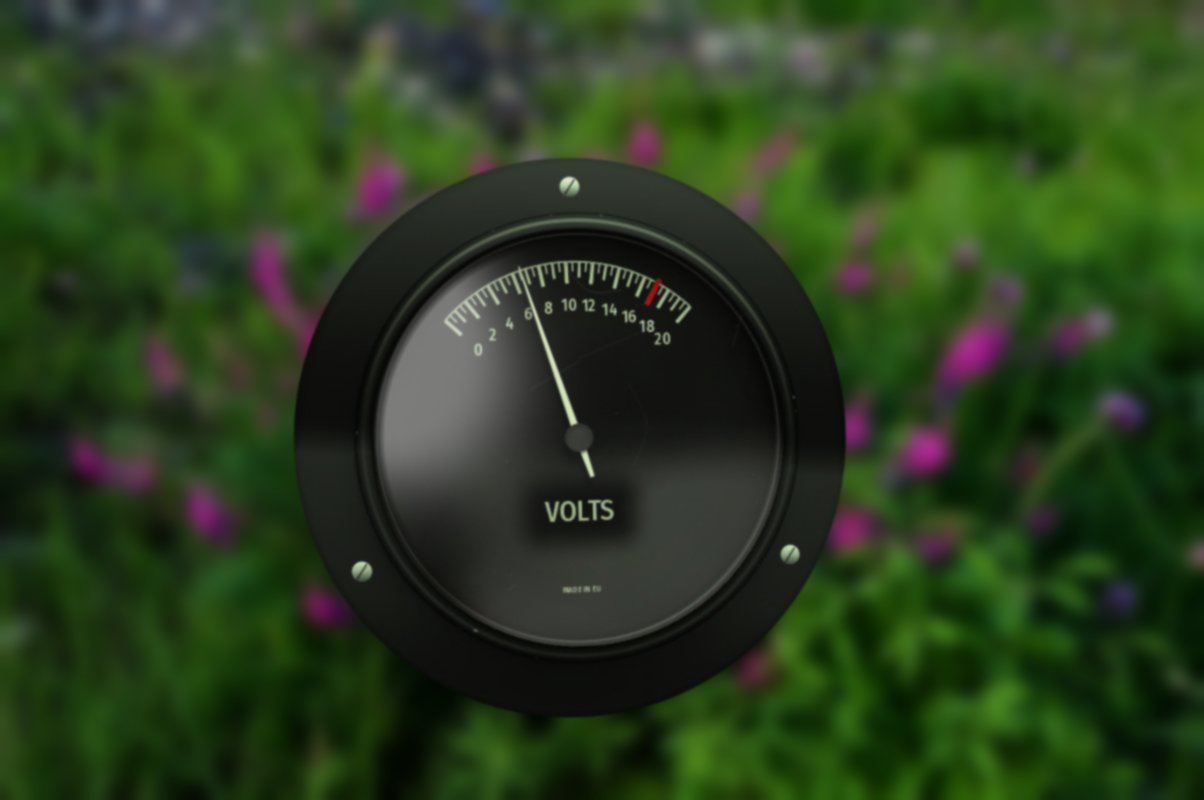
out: 6.5,V
